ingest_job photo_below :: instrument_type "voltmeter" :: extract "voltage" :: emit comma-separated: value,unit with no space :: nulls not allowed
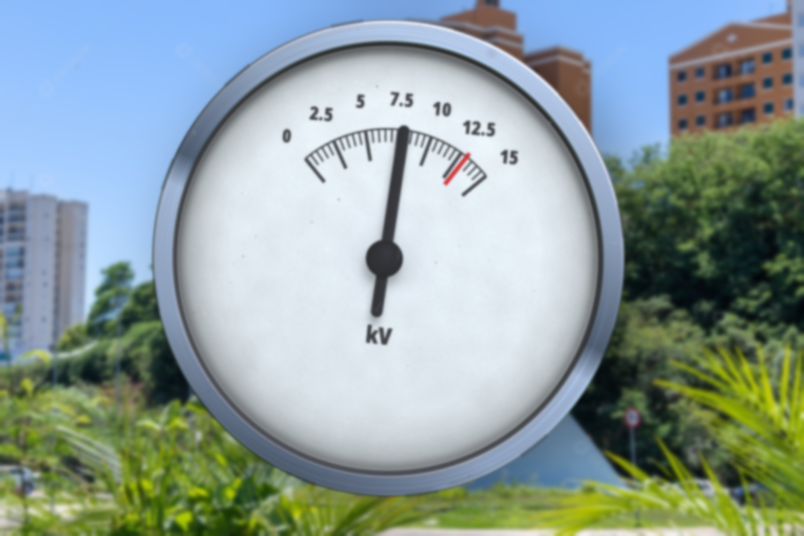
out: 8,kV
